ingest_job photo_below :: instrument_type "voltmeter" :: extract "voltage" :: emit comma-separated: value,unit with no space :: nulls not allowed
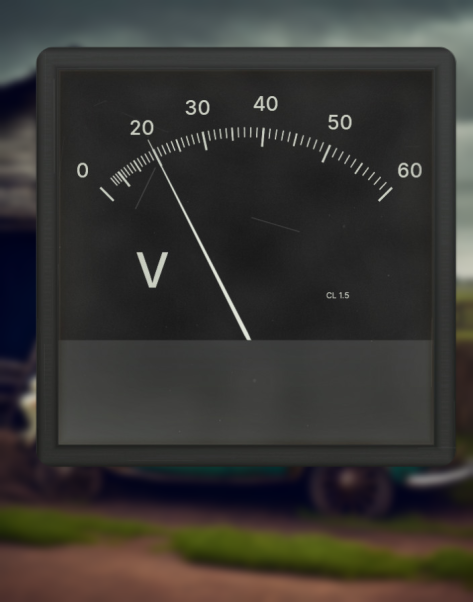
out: 20,V
